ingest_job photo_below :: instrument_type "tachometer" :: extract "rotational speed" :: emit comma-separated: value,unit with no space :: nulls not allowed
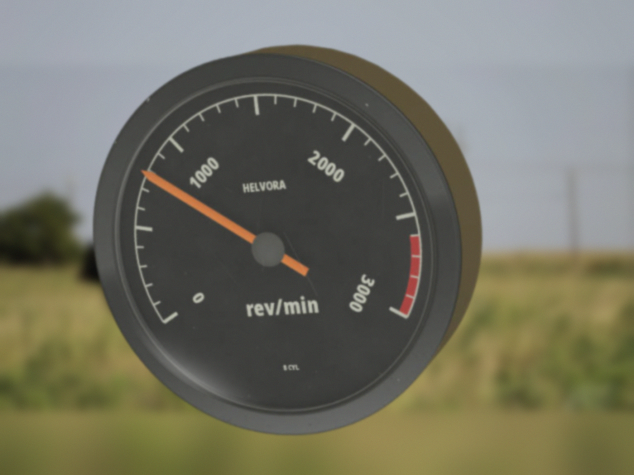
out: 800,rpm
